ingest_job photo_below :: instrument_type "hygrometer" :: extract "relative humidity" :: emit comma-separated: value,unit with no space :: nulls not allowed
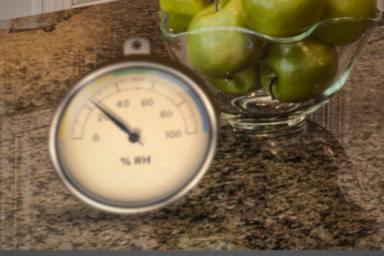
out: 25,%
